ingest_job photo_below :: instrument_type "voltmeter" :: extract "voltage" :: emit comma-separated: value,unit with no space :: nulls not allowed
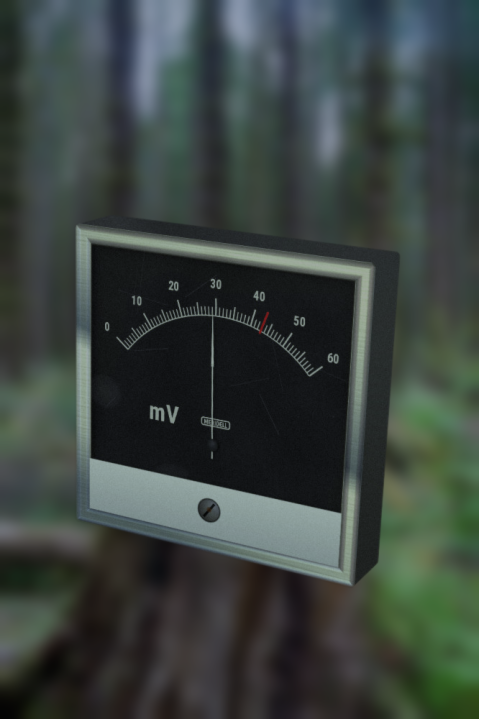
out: 30,mV
